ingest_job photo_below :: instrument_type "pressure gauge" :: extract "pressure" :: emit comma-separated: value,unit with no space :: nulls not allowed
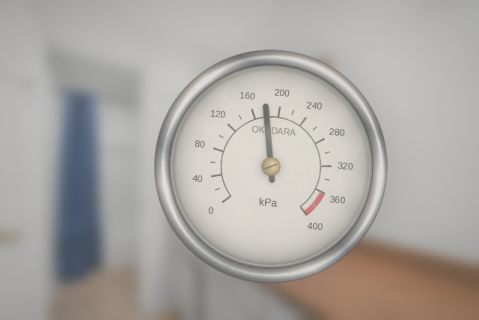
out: 180,kPa
